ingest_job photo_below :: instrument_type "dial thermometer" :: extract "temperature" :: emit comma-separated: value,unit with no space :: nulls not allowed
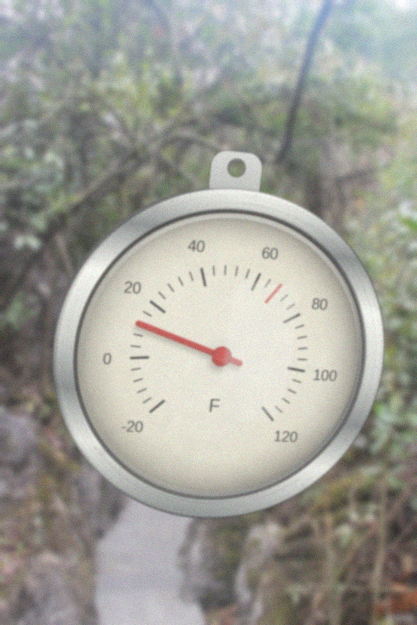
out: 12,°F
